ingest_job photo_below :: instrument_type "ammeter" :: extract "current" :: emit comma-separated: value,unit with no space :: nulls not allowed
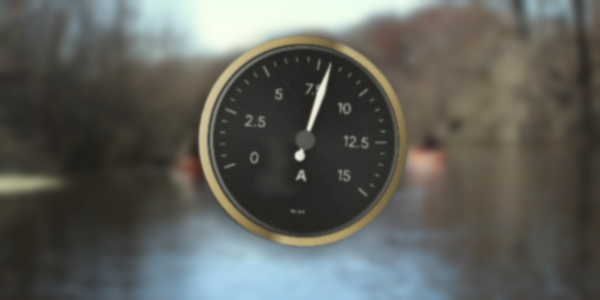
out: 8,A
